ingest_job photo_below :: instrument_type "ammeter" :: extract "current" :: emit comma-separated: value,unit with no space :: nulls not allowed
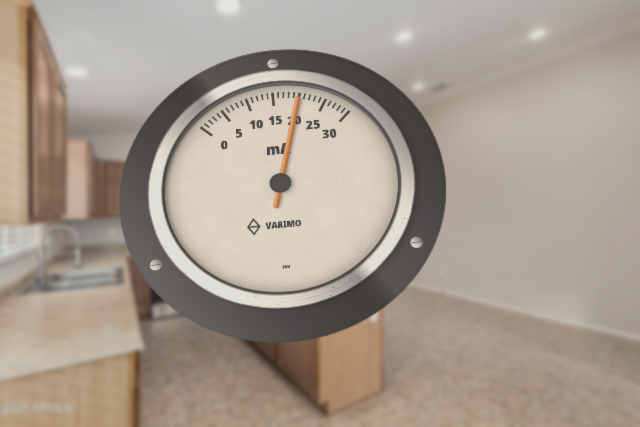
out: 20,mA
